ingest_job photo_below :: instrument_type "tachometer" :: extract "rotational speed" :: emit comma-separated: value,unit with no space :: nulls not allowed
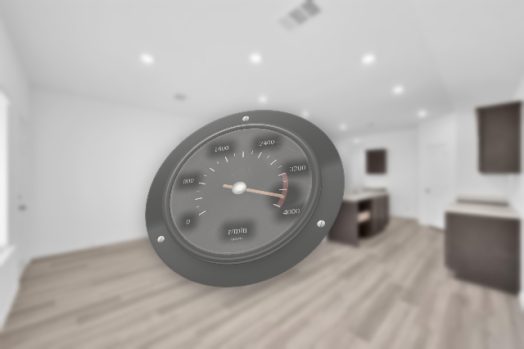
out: 3800,rpm
